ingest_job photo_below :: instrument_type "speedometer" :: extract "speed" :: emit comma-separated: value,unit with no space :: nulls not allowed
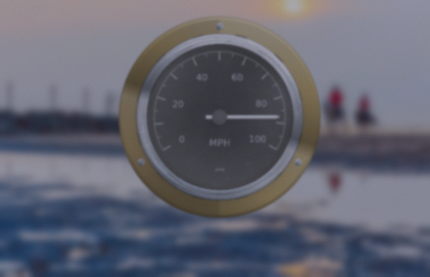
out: 87.5,mph
